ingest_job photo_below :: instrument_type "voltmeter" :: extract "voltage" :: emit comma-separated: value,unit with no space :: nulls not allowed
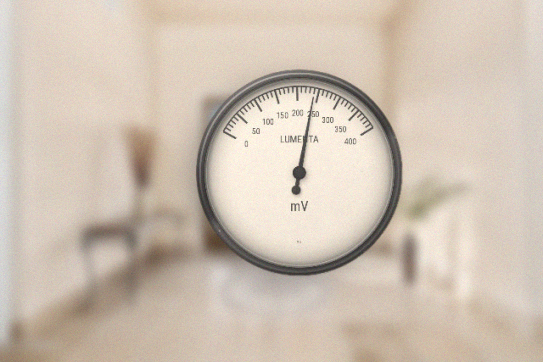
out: 240,mV
